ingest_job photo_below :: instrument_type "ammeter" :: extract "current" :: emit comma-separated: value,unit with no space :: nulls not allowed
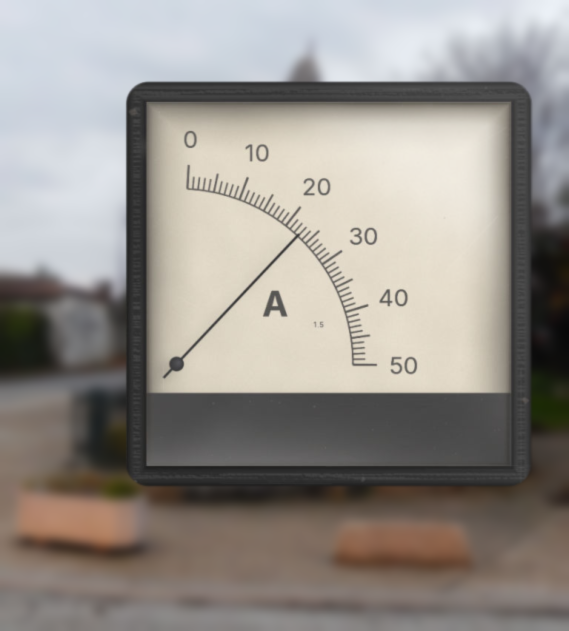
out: 23,A
